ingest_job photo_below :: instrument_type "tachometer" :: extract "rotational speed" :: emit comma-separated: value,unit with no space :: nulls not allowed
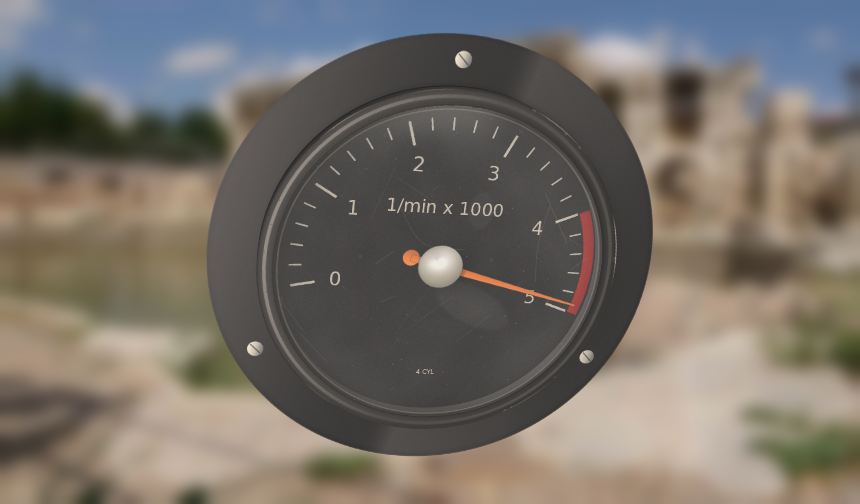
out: 4900,rpm
